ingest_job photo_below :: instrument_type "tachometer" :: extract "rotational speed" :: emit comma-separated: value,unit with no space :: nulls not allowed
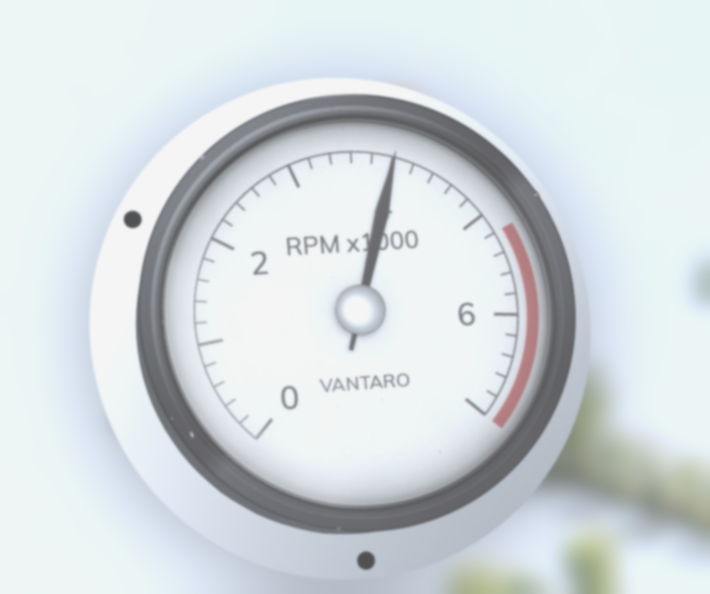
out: 4000,rpm
